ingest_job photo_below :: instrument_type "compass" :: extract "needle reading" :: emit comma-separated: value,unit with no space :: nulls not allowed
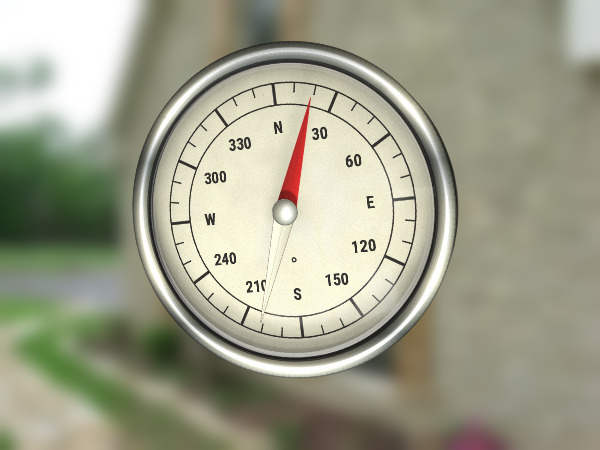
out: 20,°
